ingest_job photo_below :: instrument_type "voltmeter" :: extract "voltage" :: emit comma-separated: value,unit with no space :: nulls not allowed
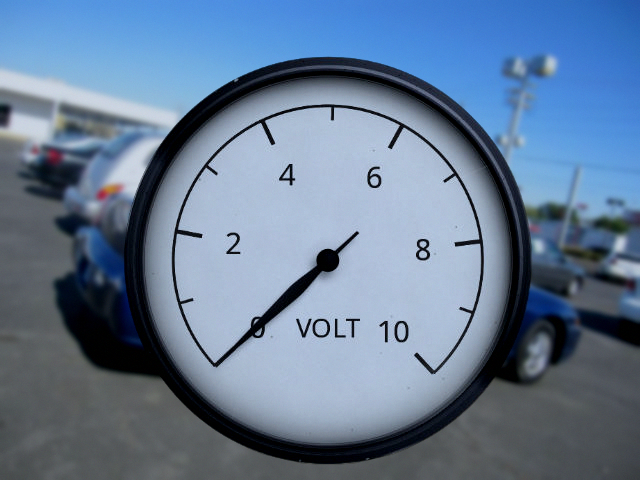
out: 0,V
